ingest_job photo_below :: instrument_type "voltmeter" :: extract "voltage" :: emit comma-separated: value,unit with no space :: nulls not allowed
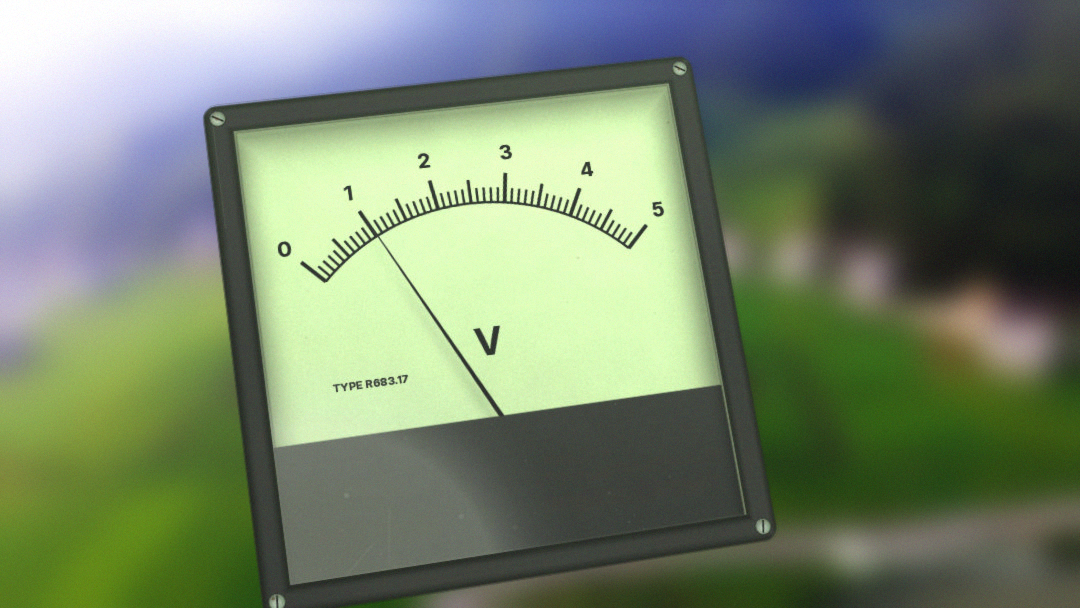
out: 1,V
